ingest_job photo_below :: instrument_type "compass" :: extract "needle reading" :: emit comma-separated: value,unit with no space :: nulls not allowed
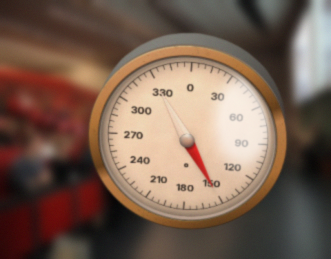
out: 150,°
